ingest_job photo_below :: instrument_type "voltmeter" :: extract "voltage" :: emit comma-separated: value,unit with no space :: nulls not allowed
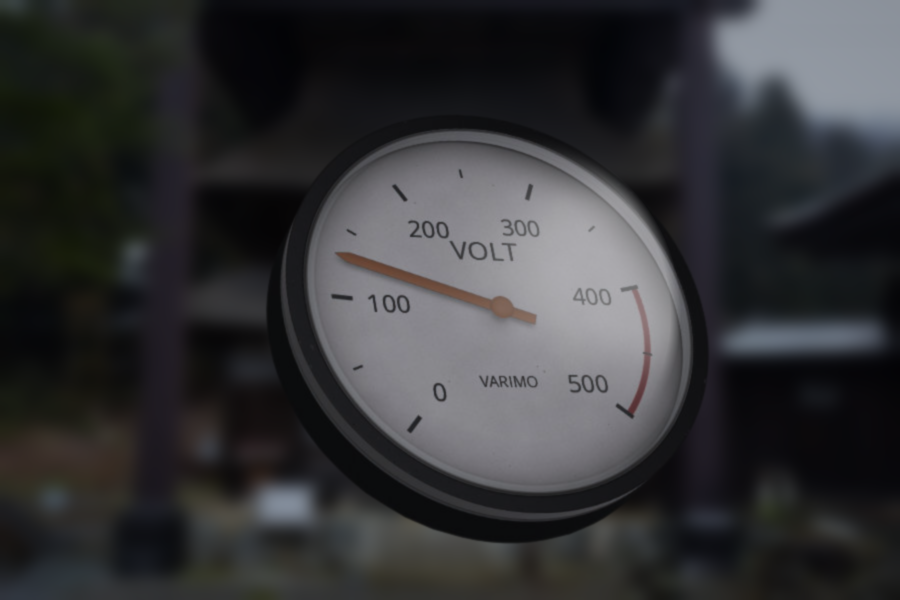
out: 125,V
